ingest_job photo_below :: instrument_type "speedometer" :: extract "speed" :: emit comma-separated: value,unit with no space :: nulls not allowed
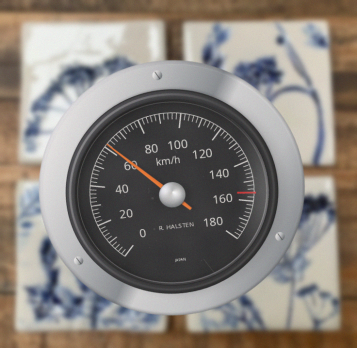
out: 62,km/h
